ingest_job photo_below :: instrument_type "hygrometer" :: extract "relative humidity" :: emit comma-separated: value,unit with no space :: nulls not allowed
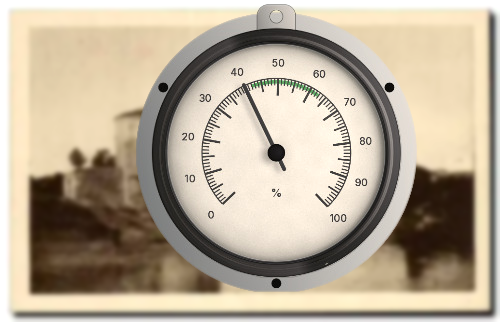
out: 40,%
